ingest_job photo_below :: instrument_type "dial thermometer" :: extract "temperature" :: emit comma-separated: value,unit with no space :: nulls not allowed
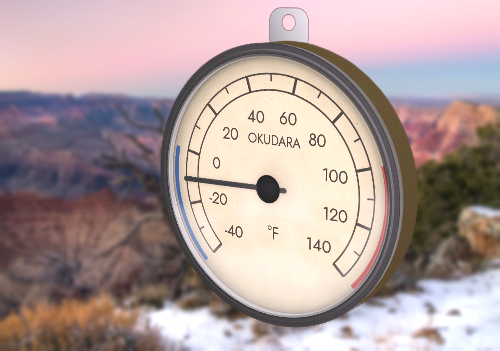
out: -10,°F
